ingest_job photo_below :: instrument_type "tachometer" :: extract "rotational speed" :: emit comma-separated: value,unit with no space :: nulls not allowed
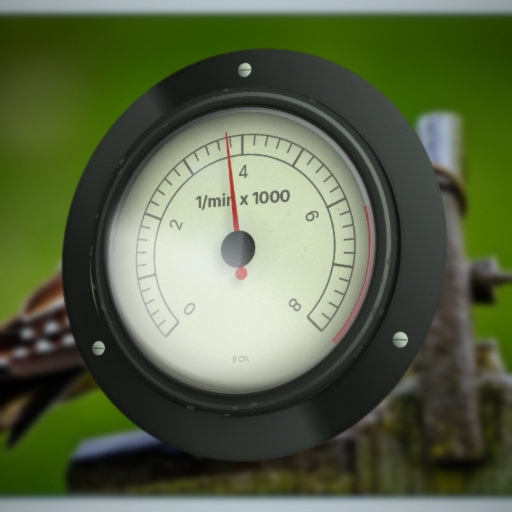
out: 3800,rpm
